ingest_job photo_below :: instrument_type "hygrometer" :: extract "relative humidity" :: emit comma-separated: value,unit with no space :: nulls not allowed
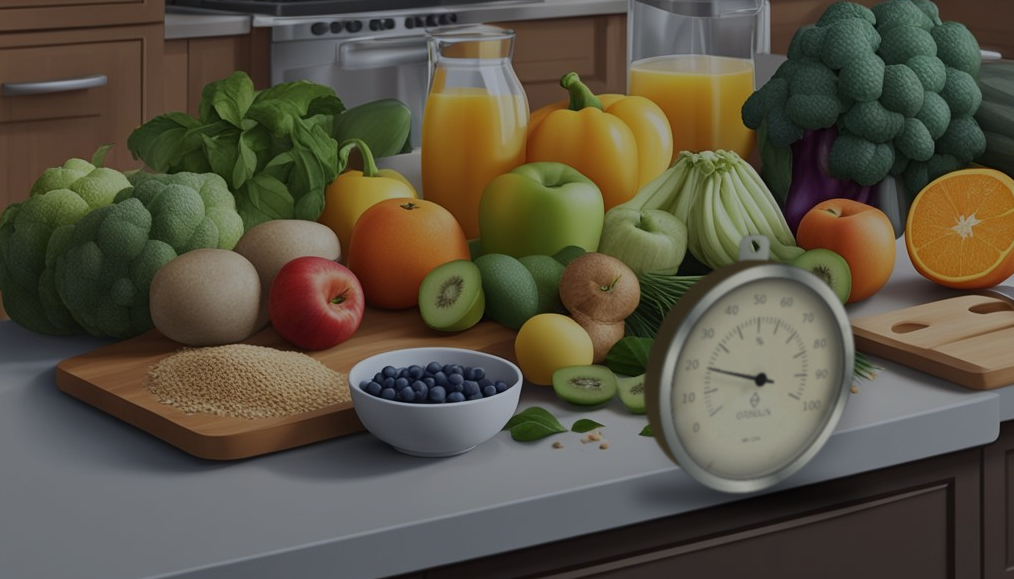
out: 20,%
